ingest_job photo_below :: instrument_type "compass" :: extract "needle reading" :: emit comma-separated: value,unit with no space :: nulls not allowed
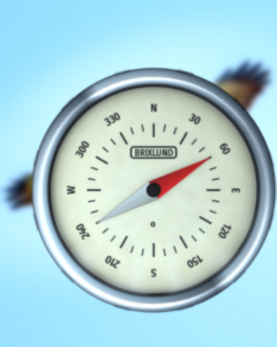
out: 60,°
